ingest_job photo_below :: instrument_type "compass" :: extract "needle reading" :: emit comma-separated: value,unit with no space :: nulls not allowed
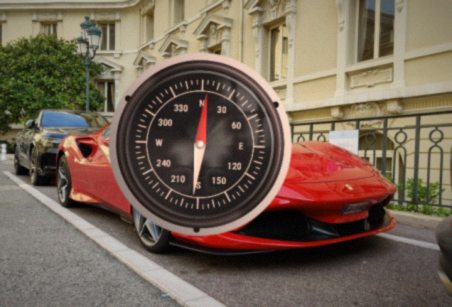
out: 5,°
